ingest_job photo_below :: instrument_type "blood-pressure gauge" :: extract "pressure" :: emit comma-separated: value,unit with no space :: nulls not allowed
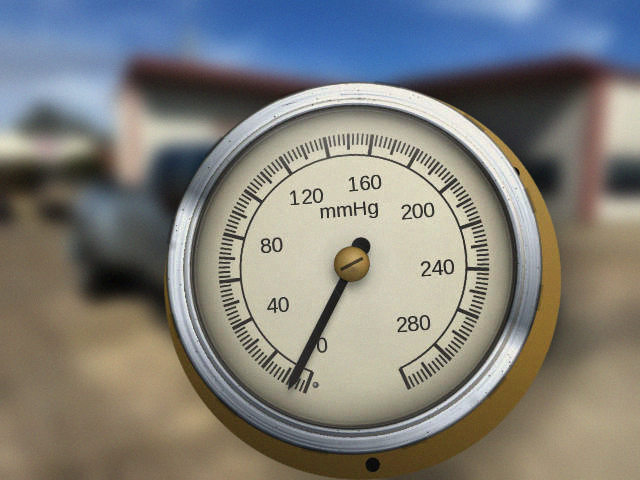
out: 6,mmHg
